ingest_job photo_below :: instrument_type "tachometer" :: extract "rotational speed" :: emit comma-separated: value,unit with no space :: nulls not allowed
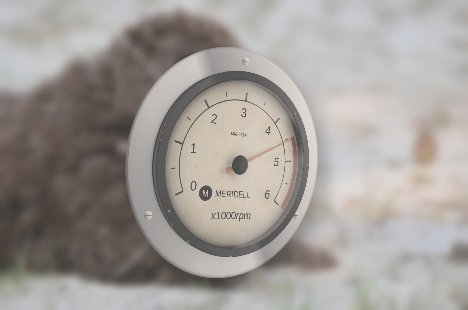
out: 4500,rpm
